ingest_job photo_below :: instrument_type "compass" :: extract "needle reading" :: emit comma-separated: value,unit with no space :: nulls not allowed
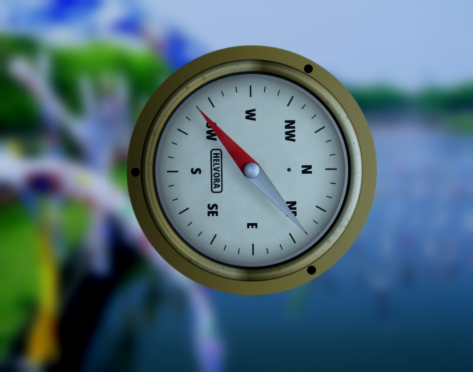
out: 230,°
